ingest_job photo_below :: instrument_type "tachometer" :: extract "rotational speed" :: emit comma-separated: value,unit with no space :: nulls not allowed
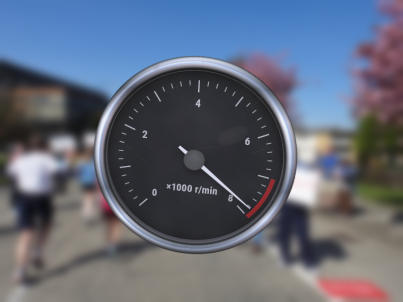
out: 7800,rpm
